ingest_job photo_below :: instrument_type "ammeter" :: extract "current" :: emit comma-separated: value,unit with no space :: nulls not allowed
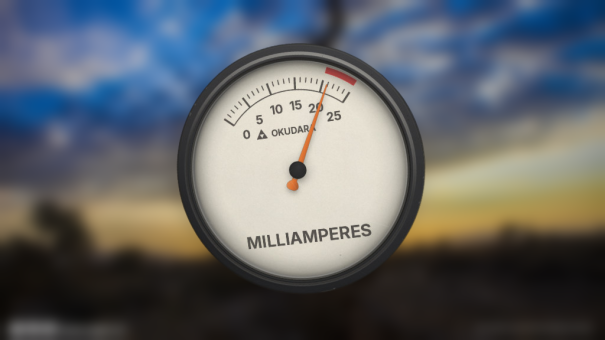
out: 21,mA
